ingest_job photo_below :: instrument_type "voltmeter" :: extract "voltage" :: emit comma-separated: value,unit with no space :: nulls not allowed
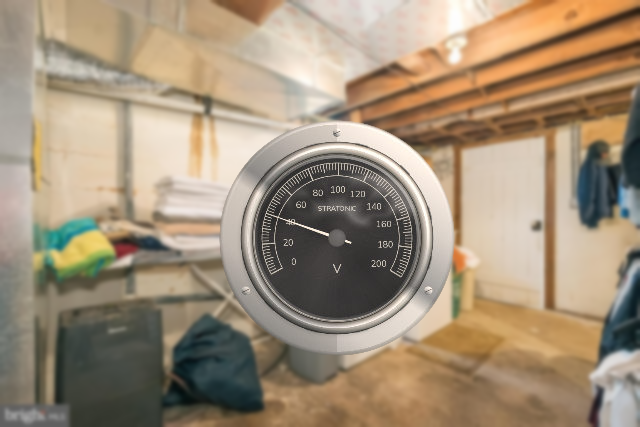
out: 40,V
